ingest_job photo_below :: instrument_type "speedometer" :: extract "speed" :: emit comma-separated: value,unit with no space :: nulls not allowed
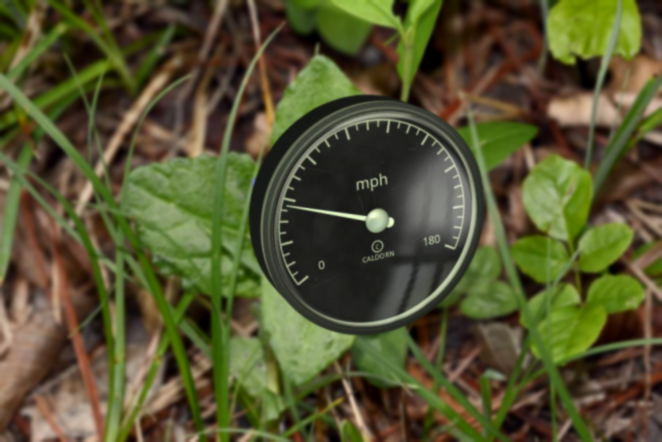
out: 37.5,mph
